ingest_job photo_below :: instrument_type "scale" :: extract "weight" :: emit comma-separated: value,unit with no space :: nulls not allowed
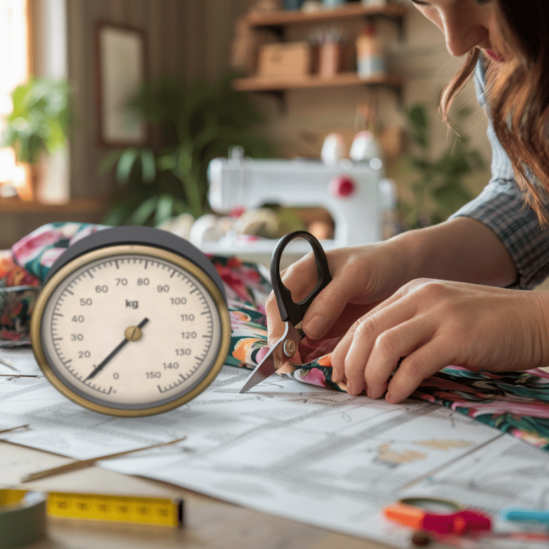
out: 10,kg
